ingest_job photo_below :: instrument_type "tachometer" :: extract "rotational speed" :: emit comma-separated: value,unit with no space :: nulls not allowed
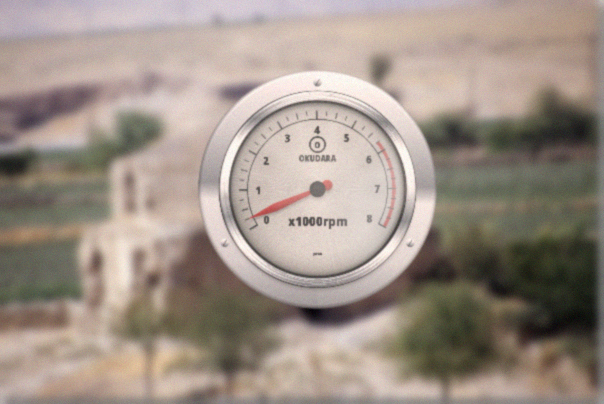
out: 250,rpm
